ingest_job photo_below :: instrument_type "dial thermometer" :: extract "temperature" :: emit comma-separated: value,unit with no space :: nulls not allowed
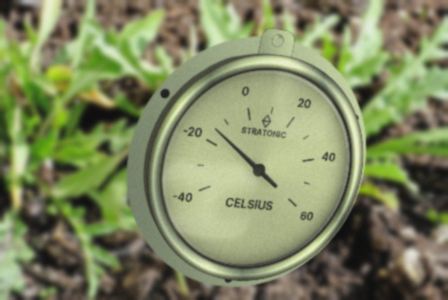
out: -15,°C
